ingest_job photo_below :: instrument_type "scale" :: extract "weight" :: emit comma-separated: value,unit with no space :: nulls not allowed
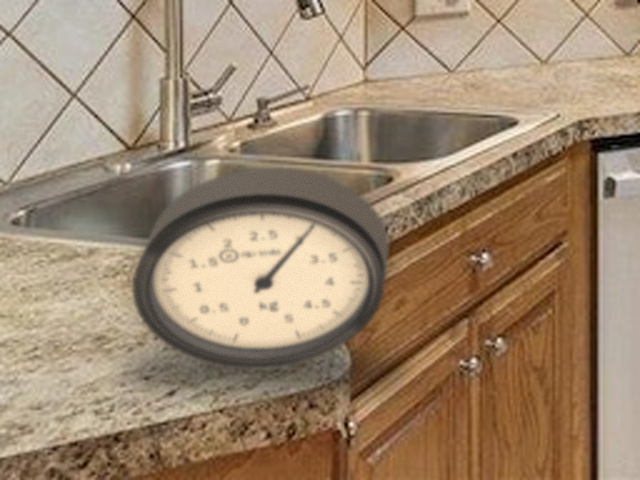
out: 3,kg
